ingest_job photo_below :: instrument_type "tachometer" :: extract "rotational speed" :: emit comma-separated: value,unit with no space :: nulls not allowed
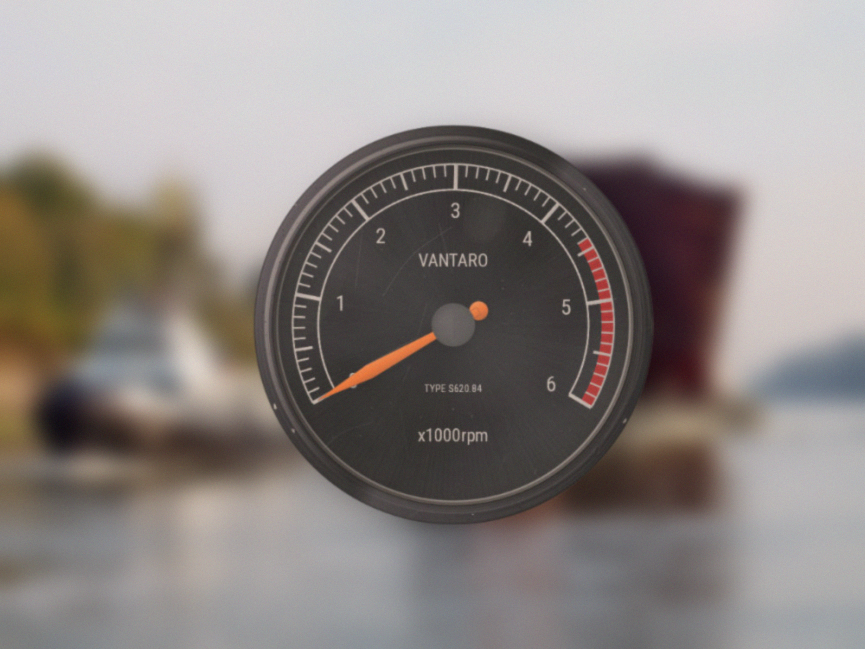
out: 0,rpm
